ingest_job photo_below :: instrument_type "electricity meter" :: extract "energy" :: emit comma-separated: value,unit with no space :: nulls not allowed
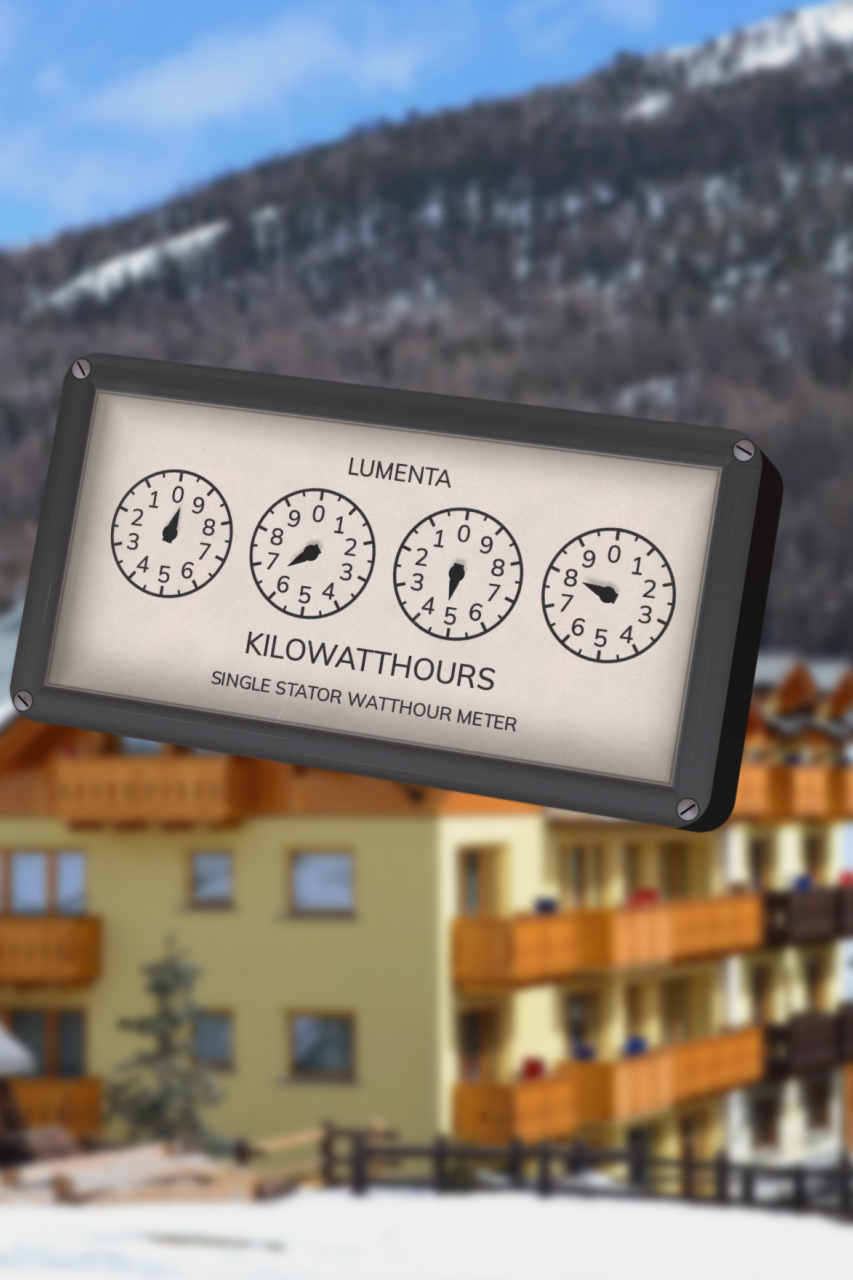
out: 9648,kWh
